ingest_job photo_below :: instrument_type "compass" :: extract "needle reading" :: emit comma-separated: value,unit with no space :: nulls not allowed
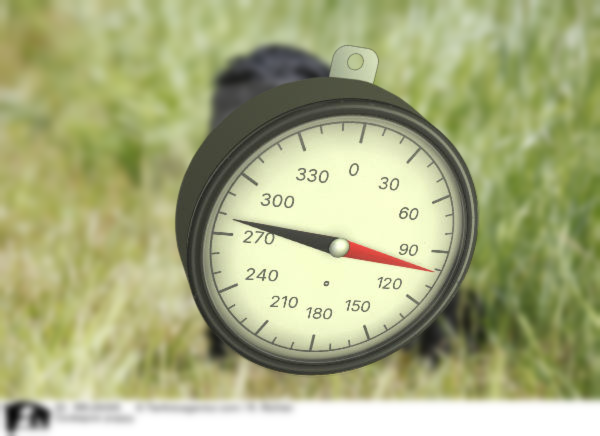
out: 100,°
